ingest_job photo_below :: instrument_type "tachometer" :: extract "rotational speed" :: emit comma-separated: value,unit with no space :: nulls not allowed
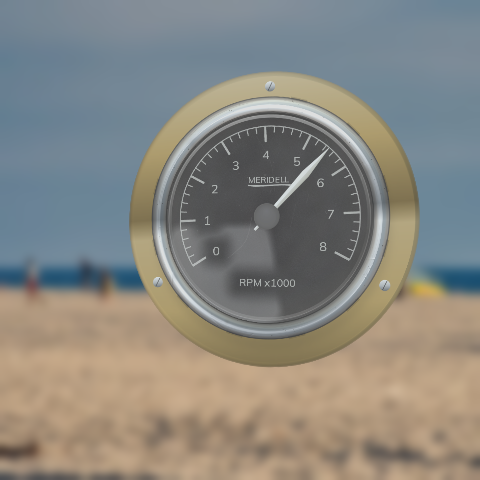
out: 5500,rpm
